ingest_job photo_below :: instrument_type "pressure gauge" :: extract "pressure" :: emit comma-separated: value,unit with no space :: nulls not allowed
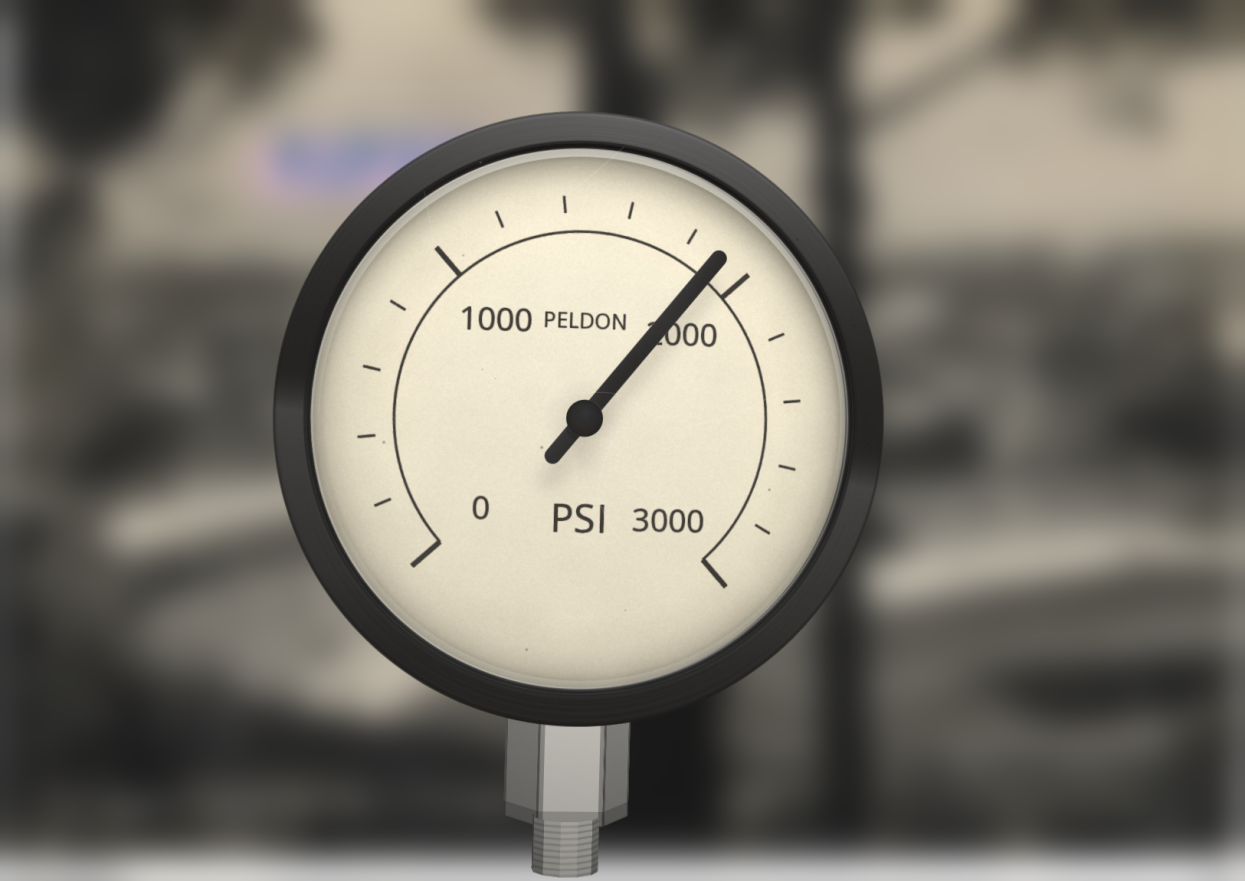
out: 1900,psi
